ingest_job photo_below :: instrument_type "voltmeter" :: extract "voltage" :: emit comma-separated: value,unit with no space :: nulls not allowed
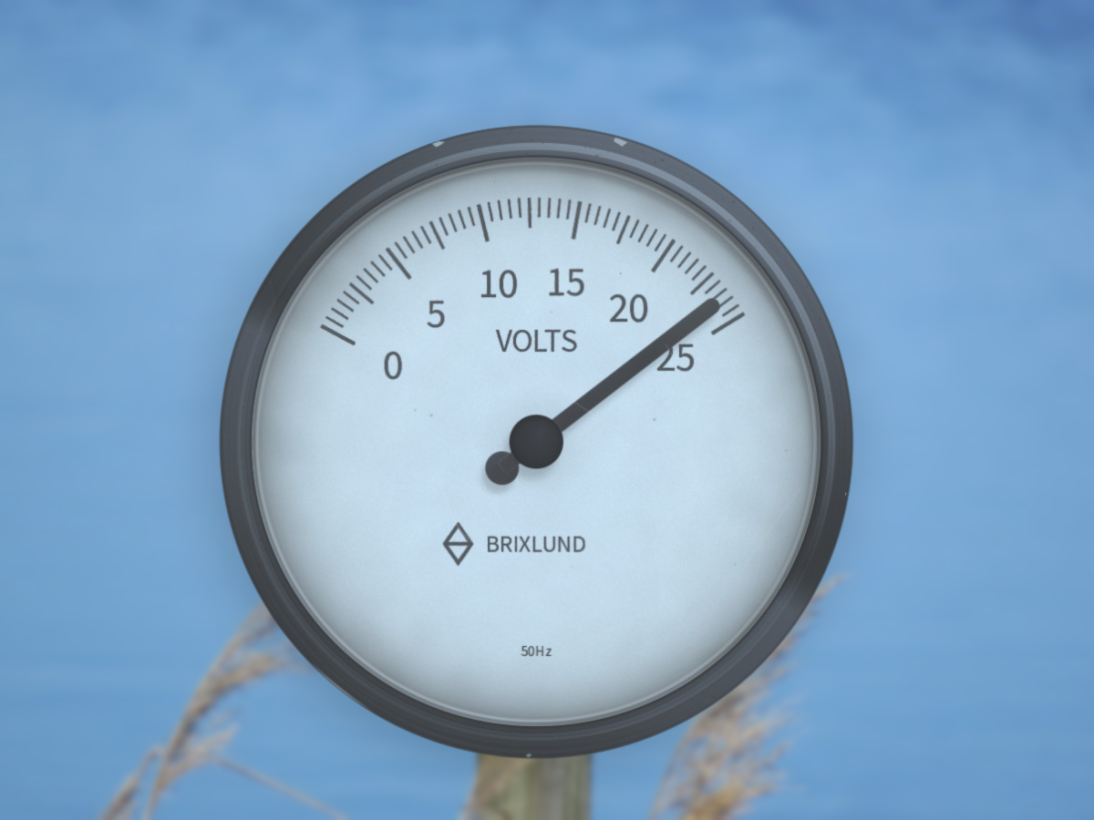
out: 23.75,V
